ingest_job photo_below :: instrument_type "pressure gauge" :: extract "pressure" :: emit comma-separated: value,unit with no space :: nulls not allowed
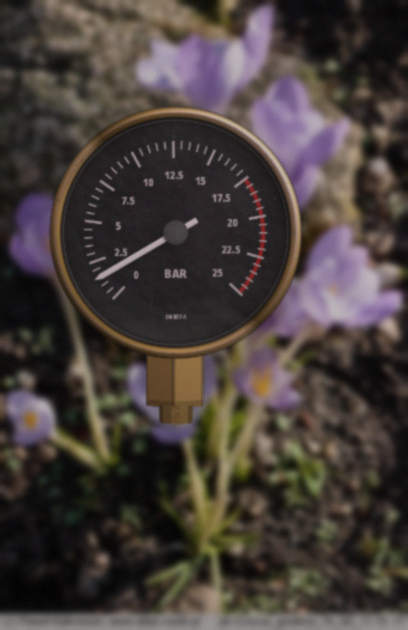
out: 1.5,bar
